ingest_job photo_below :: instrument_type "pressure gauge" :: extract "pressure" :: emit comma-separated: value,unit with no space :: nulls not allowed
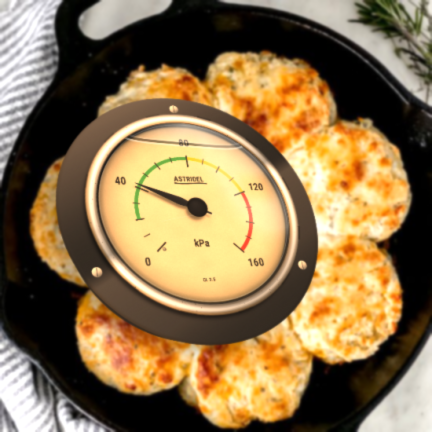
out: 40,kPa
